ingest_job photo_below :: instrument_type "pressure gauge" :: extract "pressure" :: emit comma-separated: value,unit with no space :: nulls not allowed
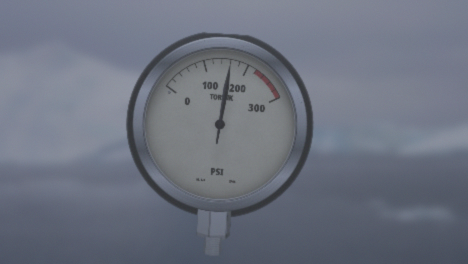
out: 160,psi
